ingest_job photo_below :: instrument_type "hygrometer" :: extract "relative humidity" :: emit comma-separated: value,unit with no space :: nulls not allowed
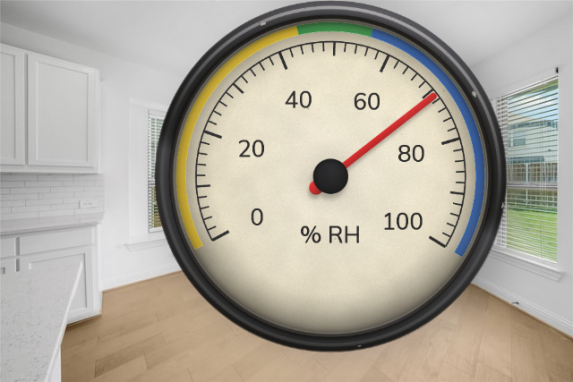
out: 71,%
